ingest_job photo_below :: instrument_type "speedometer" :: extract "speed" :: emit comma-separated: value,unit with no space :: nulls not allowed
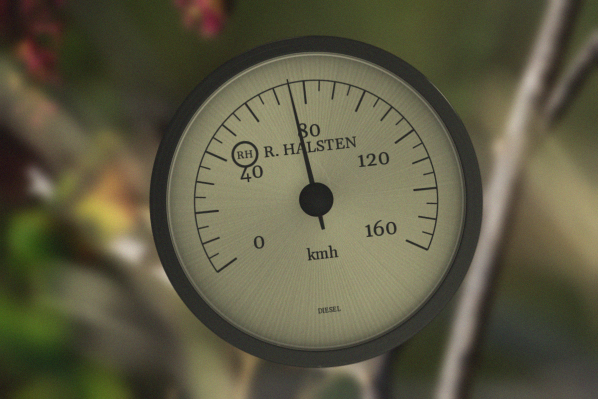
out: 75,km/h
